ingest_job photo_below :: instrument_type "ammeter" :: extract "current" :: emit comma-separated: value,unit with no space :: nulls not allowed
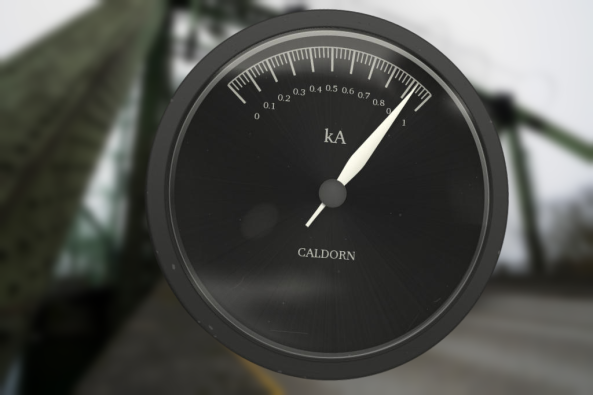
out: 0.92,kA
